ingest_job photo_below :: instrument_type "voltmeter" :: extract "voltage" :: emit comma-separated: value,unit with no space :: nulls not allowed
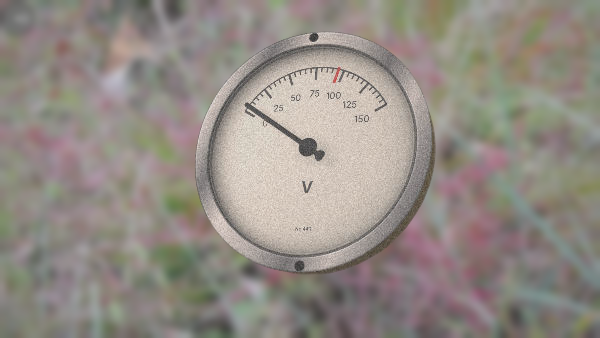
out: 5,V
